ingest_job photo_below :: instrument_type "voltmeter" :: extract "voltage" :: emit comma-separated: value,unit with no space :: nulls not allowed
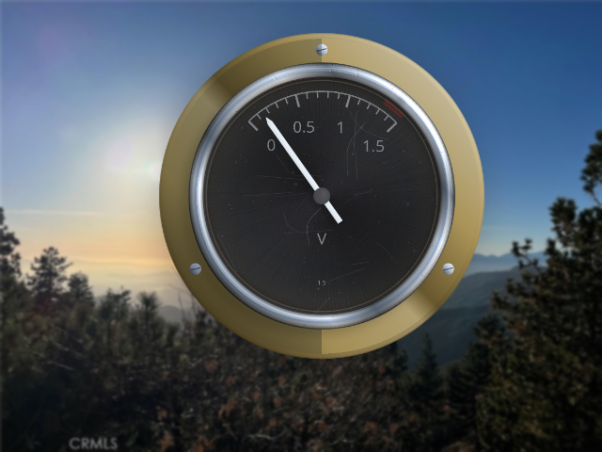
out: 0.15,V
